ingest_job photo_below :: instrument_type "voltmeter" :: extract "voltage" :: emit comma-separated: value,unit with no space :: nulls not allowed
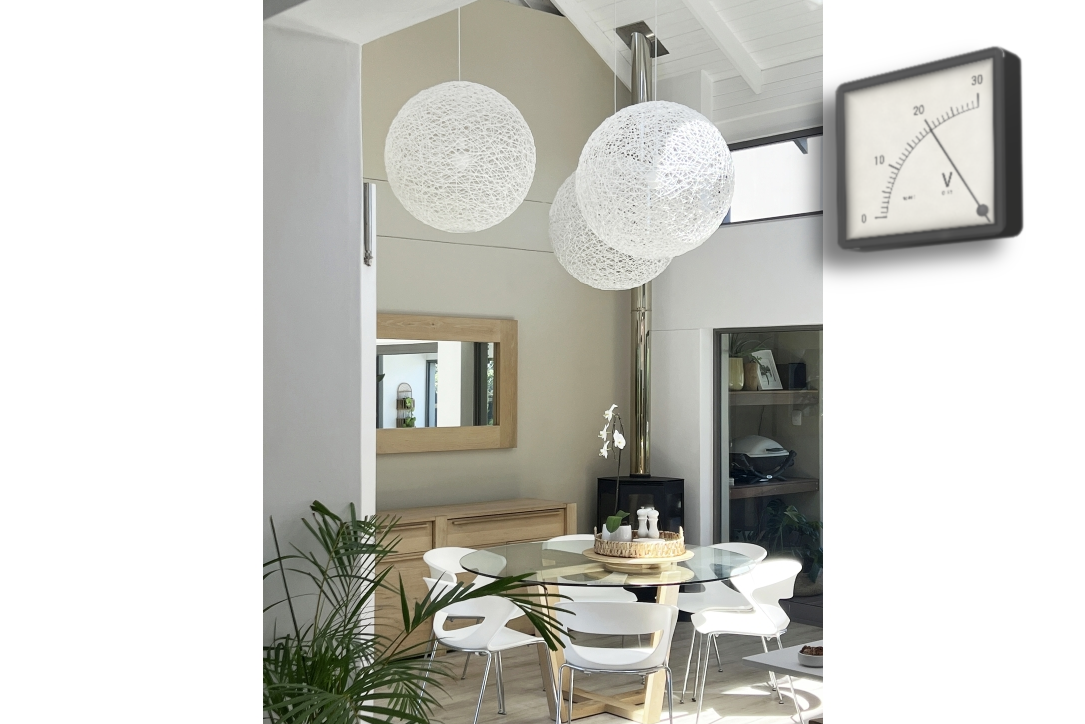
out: 20,V
